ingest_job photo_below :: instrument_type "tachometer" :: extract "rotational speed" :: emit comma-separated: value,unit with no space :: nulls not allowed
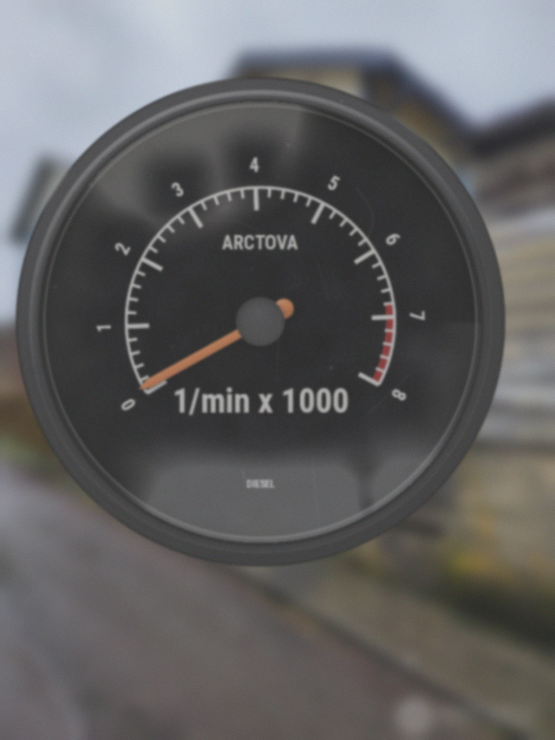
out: 100,rpm
